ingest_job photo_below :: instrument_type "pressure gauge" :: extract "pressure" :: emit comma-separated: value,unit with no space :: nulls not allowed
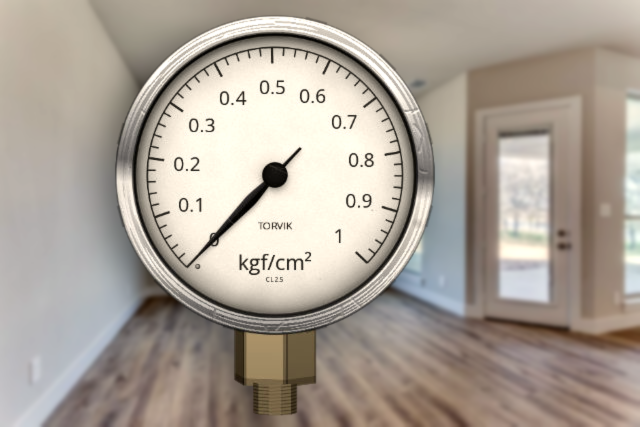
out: 0,kg/cm²
